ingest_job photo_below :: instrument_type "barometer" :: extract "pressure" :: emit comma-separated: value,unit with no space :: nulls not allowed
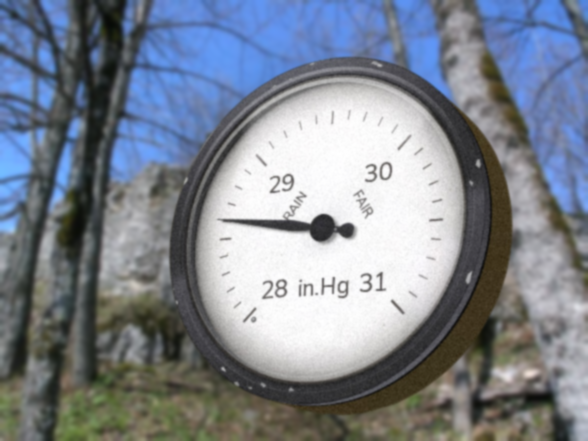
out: 28.6,inHg
